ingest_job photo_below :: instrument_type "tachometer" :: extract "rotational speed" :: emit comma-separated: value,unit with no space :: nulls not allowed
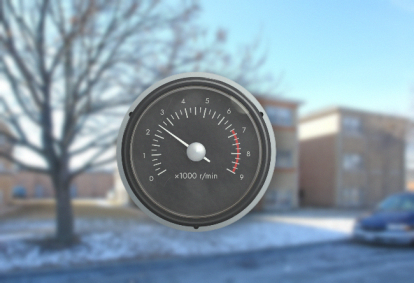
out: 2500,rpm
